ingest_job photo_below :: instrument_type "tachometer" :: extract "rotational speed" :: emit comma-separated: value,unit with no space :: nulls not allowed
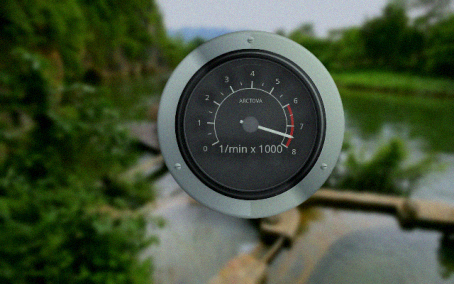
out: 7500,rpm
